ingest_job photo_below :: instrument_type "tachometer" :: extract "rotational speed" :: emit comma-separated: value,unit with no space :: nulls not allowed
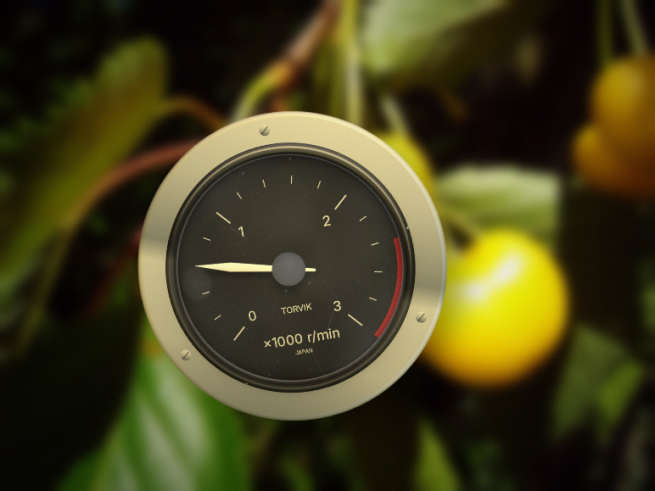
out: 600,rpm
